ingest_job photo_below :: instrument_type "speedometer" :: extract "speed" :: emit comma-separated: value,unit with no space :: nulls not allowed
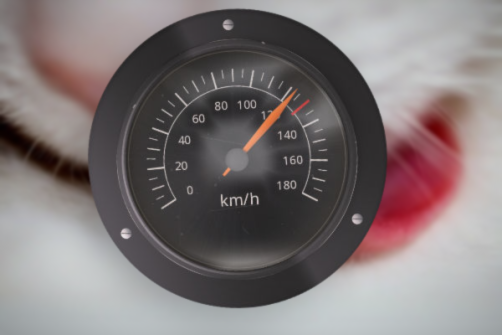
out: 122.5,km/h
